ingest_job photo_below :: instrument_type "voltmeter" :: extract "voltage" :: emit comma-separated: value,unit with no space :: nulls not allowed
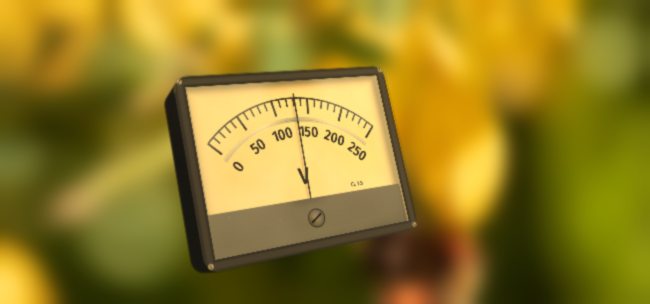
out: 130,V
